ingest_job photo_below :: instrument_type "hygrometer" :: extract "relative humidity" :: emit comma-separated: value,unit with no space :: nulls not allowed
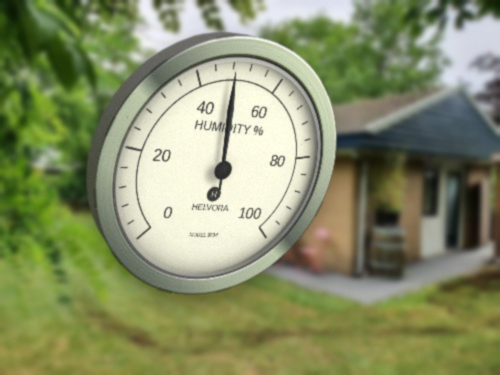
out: 48,%
